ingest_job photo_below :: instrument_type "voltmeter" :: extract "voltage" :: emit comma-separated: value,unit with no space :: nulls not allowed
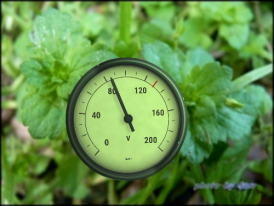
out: 85,V
